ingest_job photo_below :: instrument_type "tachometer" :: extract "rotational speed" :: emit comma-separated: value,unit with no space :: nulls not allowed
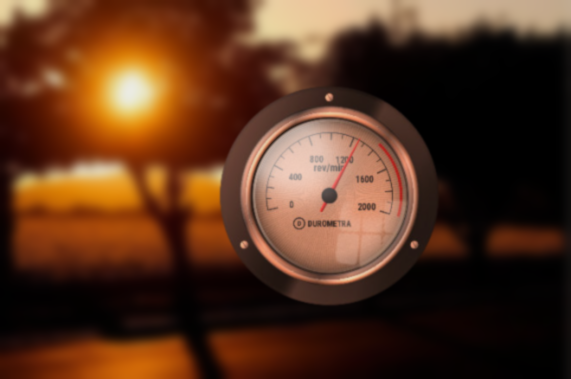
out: 1250,rpm
